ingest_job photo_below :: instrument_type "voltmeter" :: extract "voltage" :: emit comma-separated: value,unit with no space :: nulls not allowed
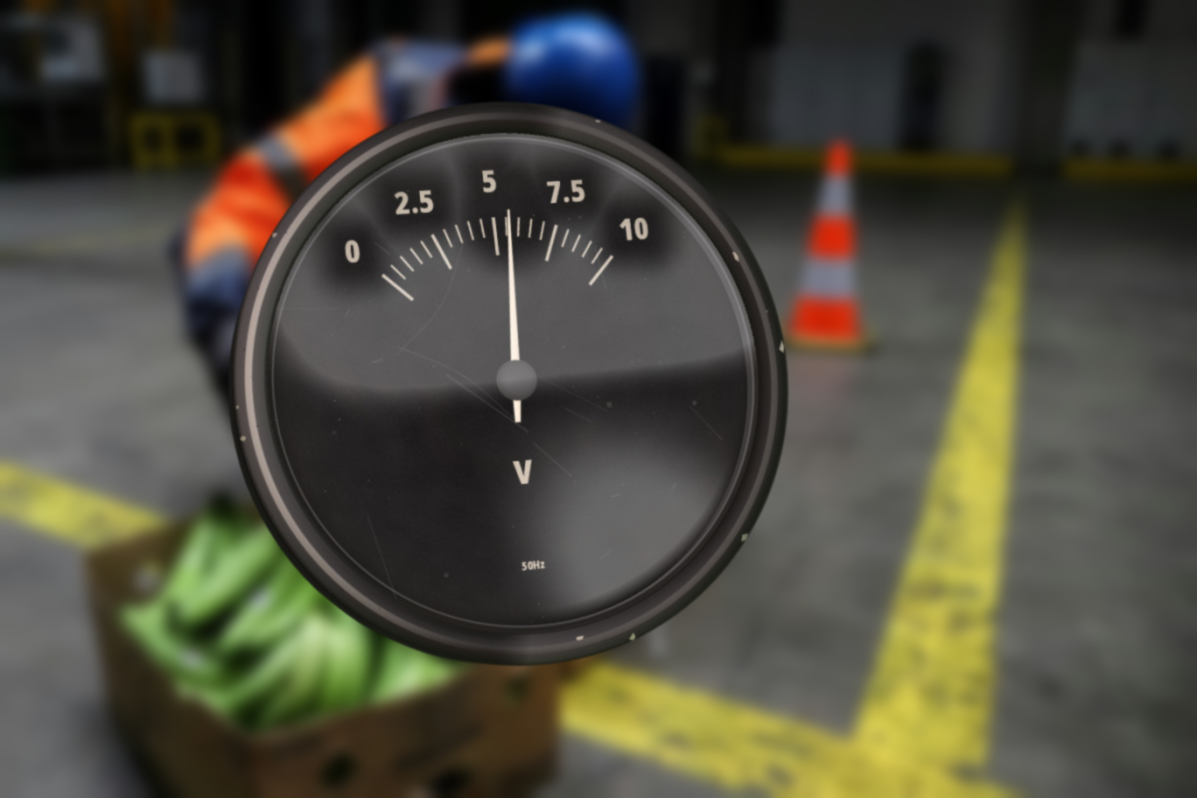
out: 5.5,V
